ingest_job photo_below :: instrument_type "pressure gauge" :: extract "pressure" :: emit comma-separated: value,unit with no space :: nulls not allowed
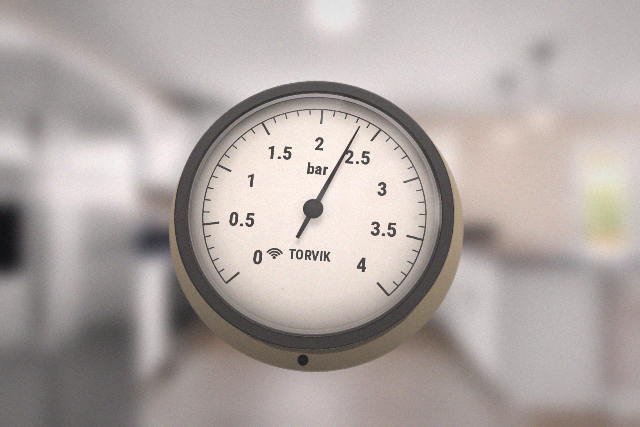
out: 2.35,bar
